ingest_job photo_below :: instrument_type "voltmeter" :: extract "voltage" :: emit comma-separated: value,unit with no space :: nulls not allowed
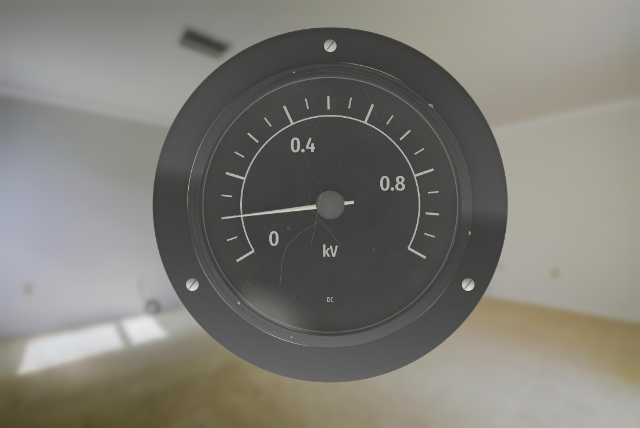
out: 0.1,kV
